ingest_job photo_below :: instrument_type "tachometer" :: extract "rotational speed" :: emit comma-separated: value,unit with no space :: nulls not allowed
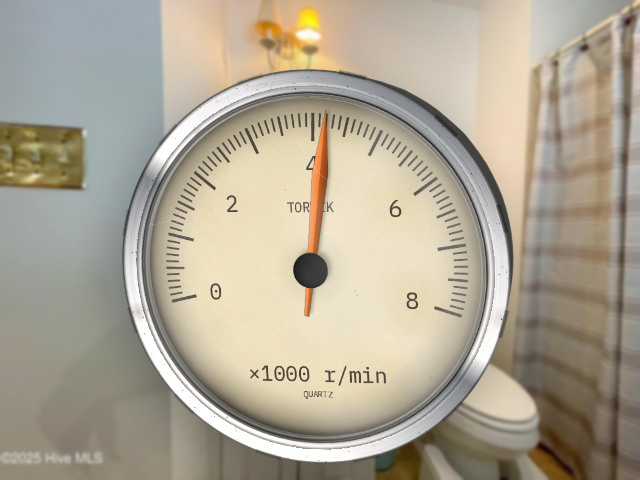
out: 4200,rpm
